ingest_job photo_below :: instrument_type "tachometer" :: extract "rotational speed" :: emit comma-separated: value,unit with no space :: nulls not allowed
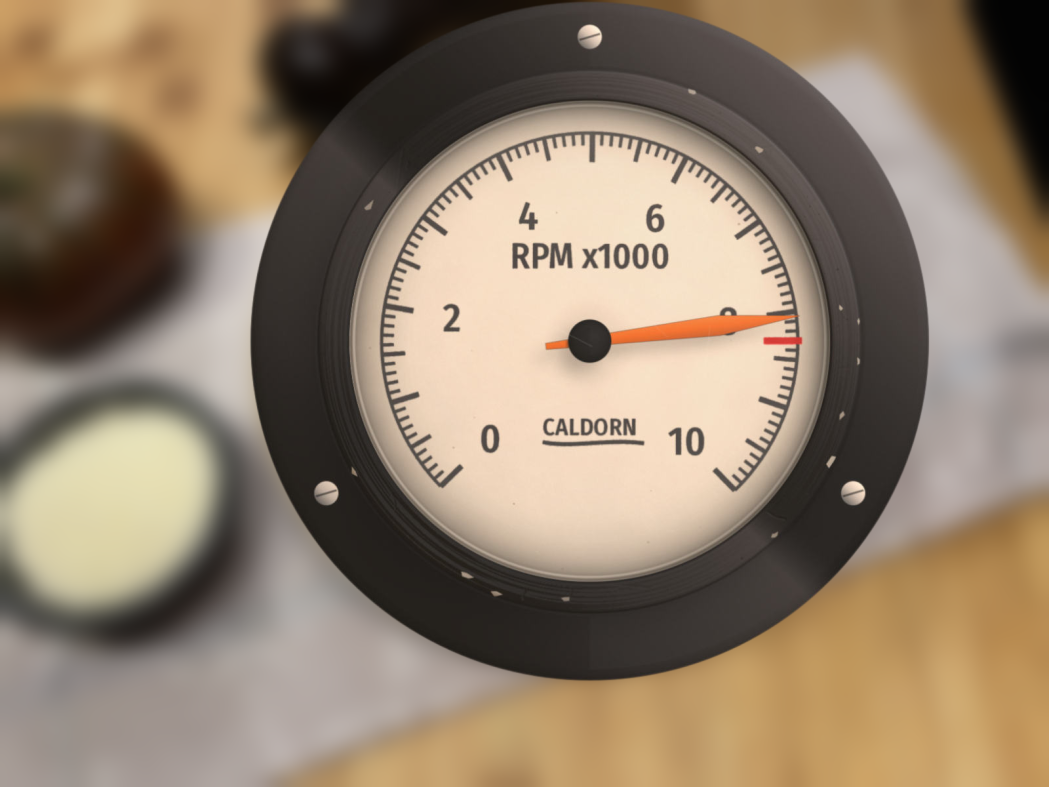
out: 8050,rpm
